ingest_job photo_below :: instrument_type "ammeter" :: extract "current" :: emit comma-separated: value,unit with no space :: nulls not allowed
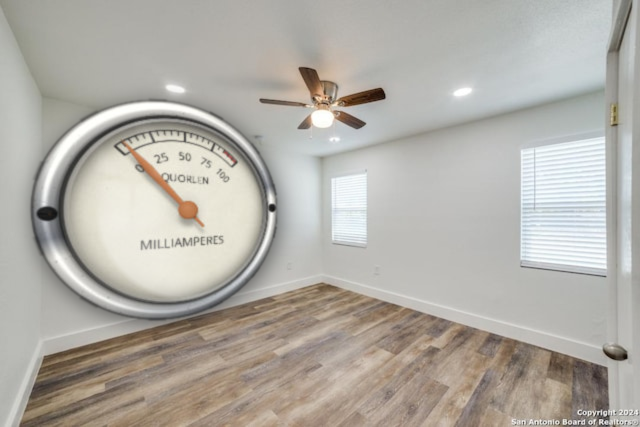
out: 5,mA
